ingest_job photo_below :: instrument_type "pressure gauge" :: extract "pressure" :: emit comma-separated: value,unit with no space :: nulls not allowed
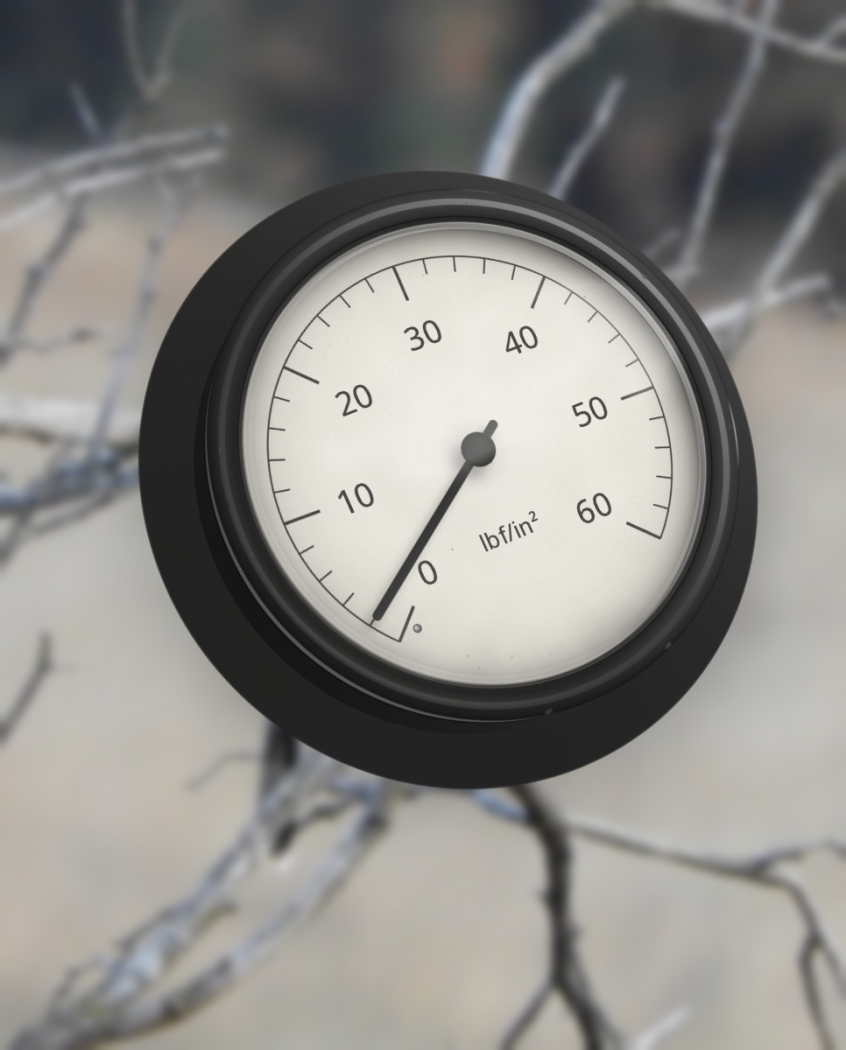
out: 2,psi
